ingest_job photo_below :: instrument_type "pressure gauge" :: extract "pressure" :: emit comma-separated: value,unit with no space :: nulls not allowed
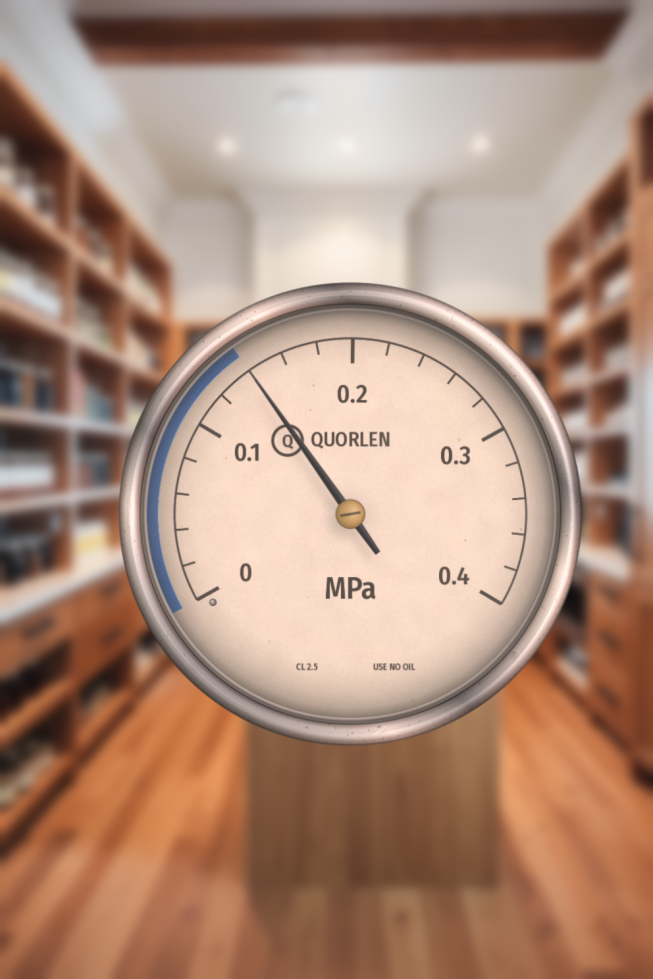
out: 0.14,MPa
